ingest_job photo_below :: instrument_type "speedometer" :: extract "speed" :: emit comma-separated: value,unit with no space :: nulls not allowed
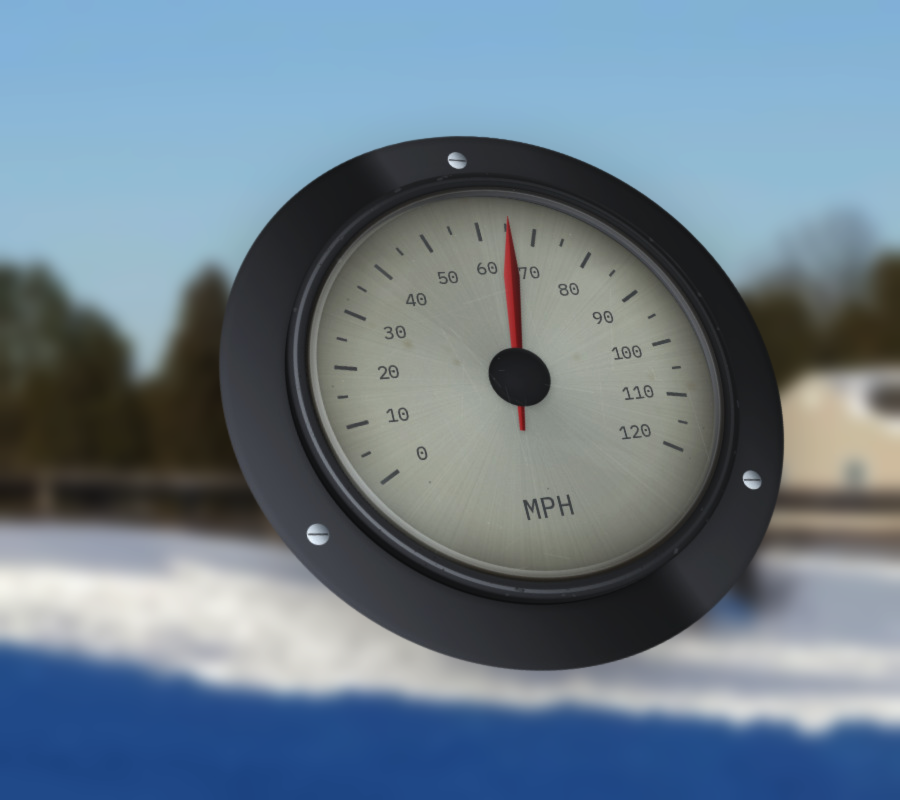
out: 65,mph
